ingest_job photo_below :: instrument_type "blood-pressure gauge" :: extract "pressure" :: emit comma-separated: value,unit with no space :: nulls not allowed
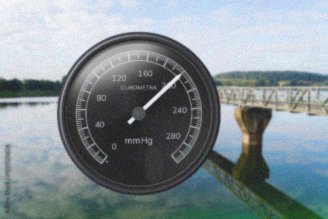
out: 200,mmHg
